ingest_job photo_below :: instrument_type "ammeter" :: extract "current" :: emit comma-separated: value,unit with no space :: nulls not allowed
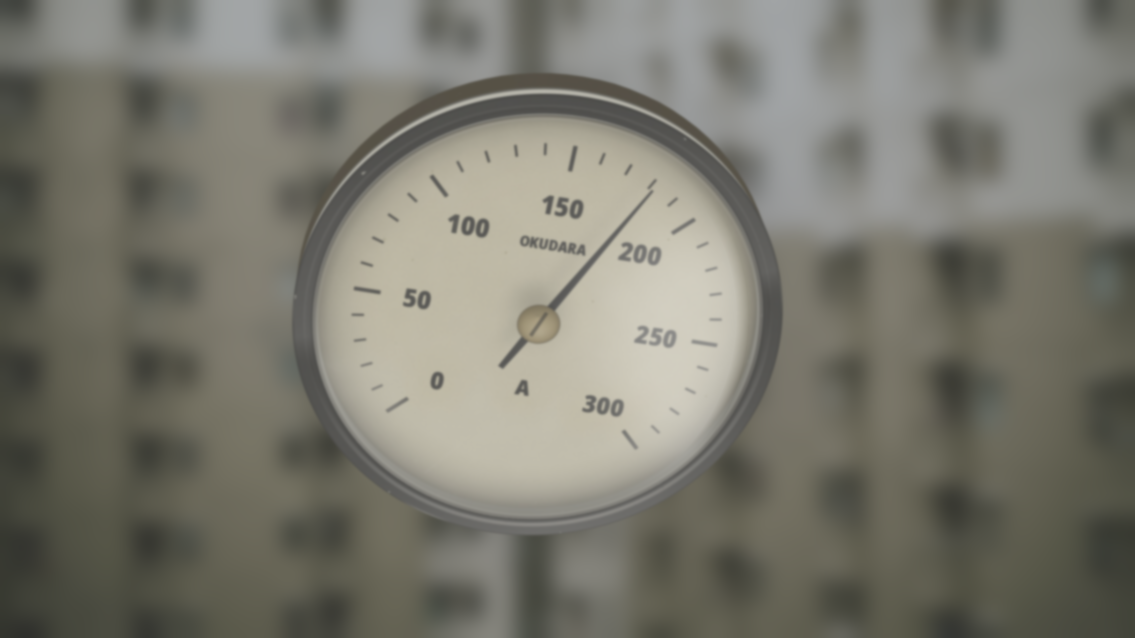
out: 180,A
